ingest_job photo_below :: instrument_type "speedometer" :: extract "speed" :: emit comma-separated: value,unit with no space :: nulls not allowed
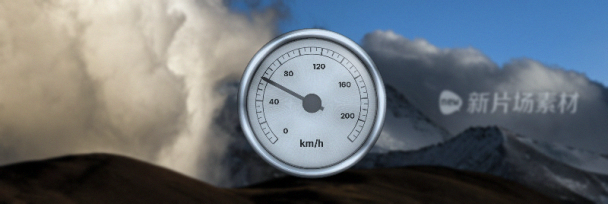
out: 60,km/h
